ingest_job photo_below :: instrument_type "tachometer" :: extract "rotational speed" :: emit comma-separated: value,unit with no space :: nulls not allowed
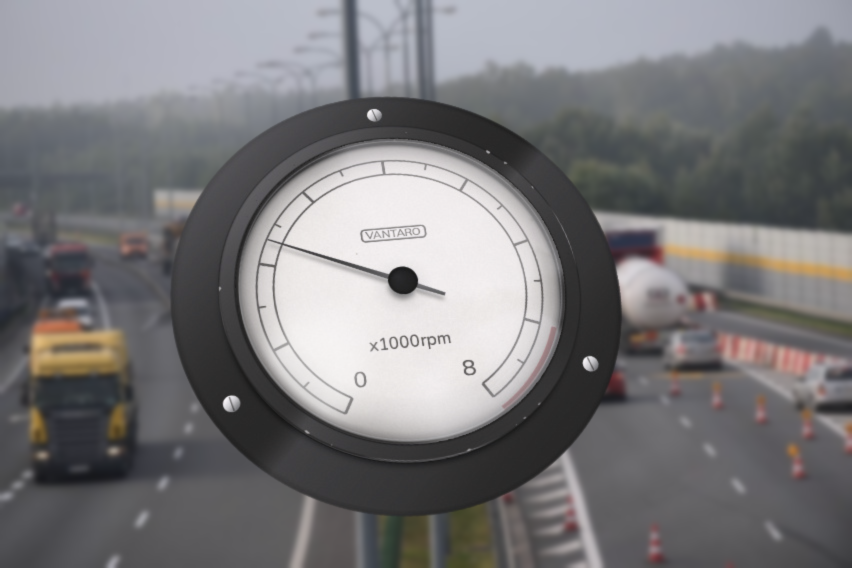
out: 2250,rpm
